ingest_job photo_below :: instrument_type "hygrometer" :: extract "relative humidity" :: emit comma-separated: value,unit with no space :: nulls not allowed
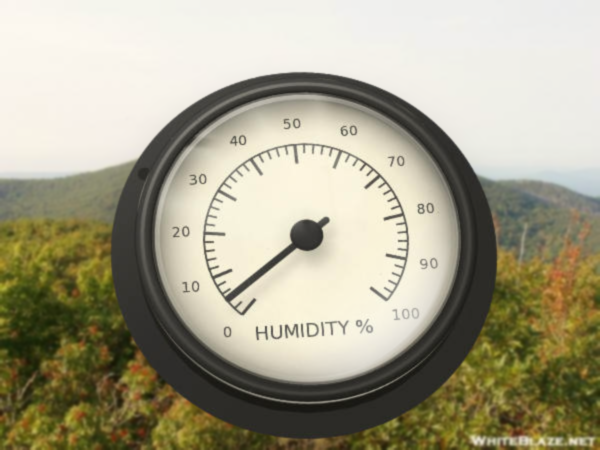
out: 4,%
